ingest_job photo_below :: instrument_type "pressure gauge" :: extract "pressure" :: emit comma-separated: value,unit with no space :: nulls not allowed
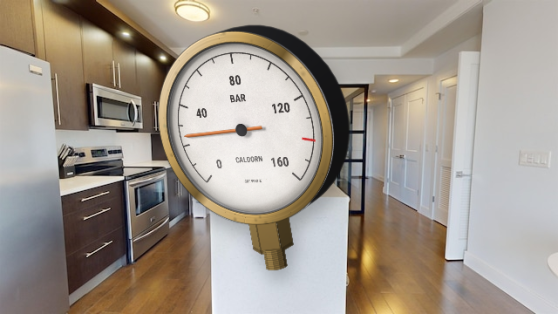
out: 25,bar
